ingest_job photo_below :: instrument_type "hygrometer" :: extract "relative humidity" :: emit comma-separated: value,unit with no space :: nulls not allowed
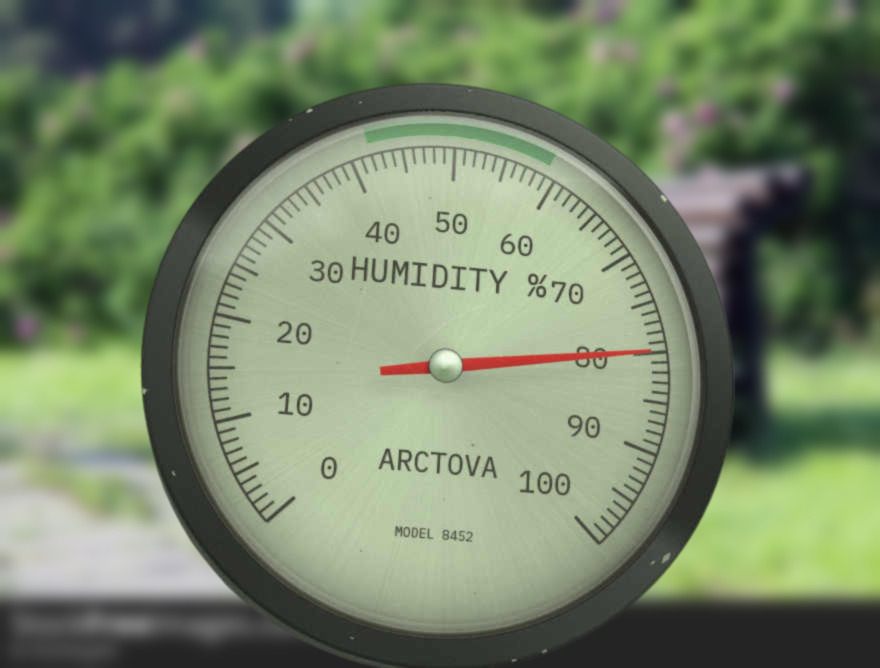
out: 80,%
